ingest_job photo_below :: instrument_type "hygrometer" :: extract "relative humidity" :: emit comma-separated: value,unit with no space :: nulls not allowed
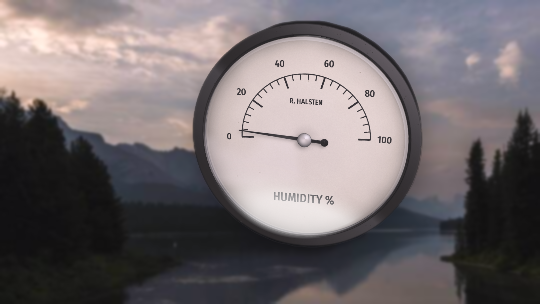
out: 4,%
